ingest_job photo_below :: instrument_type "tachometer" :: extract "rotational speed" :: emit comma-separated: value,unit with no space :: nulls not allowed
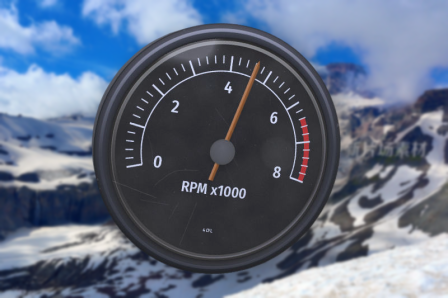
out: 4600,rpm
